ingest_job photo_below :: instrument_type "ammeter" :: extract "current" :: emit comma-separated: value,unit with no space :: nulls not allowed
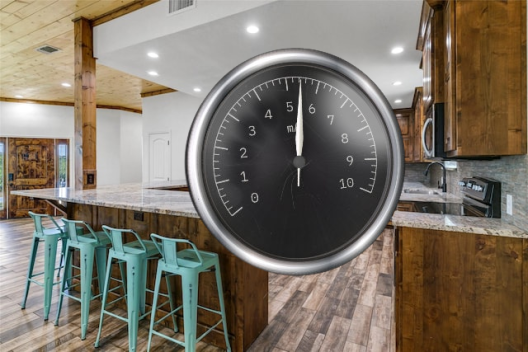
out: 5.4,mA
